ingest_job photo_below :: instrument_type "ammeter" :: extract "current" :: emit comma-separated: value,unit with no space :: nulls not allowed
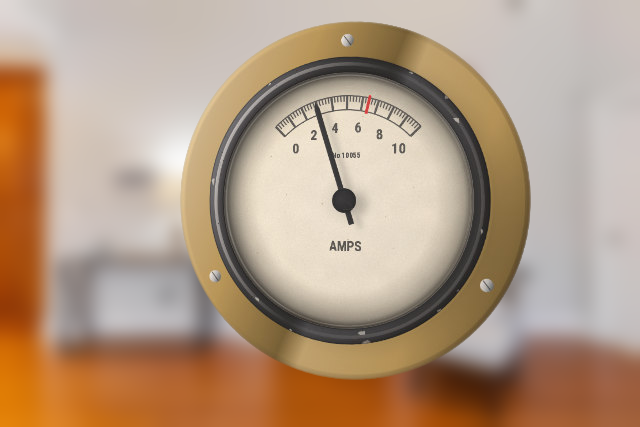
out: 3,A
